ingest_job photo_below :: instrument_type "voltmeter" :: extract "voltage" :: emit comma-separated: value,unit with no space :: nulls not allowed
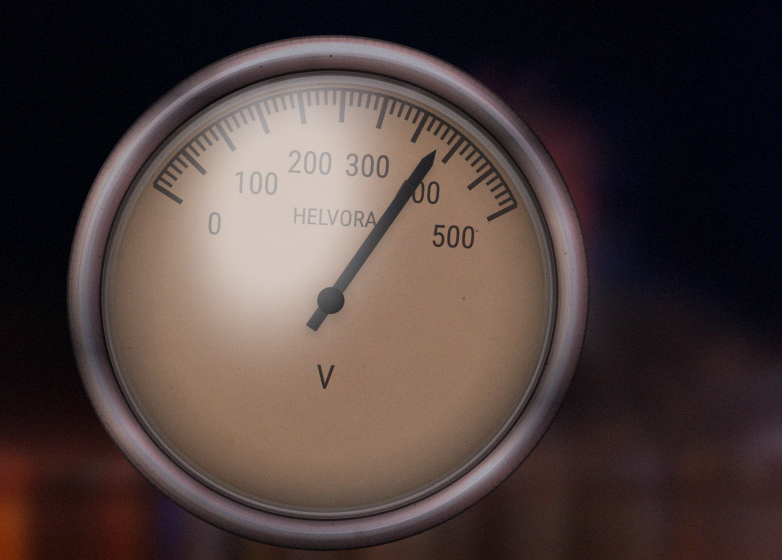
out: 380,V
